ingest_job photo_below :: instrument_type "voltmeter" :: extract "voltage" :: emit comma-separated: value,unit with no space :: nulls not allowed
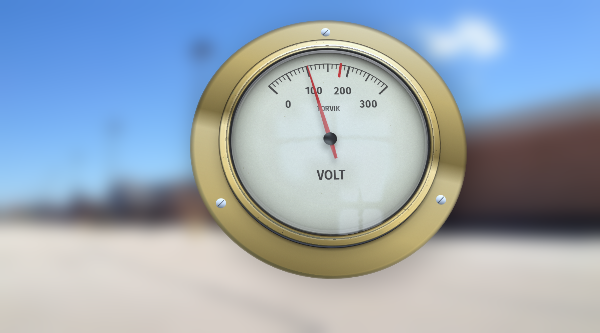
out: 100,V
